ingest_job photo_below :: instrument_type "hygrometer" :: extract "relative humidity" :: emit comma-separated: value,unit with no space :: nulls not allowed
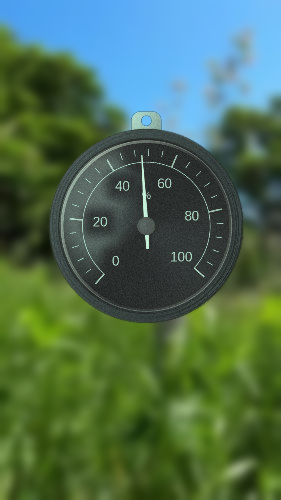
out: 50,%
